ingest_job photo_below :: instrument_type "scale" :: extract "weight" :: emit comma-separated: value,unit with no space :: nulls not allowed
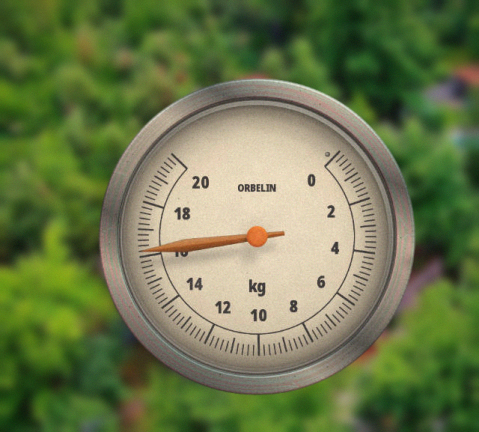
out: 16.2,kg
